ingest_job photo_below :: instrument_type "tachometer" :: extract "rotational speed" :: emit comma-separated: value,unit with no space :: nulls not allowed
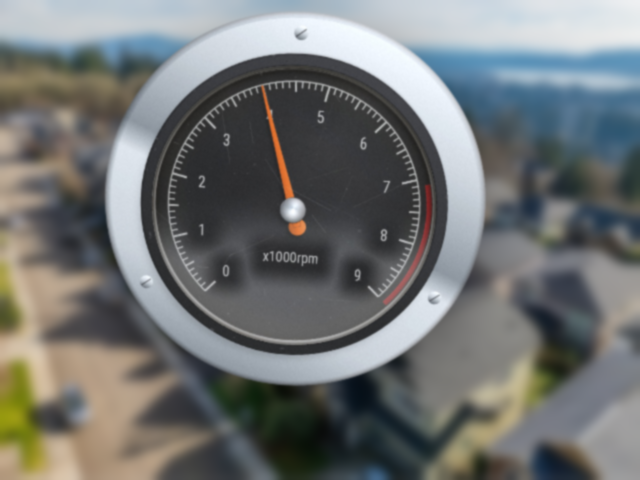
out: 4000,rpm
